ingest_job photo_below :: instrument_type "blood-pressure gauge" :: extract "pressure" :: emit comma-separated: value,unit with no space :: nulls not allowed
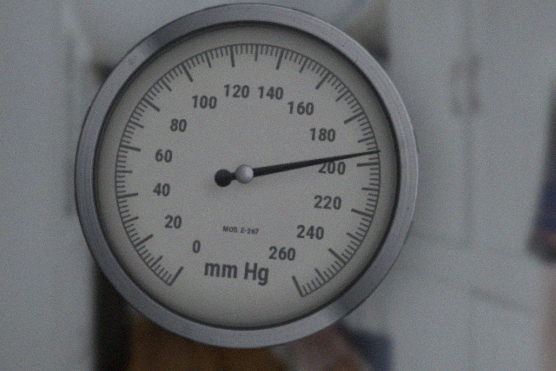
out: 196,mmHg
